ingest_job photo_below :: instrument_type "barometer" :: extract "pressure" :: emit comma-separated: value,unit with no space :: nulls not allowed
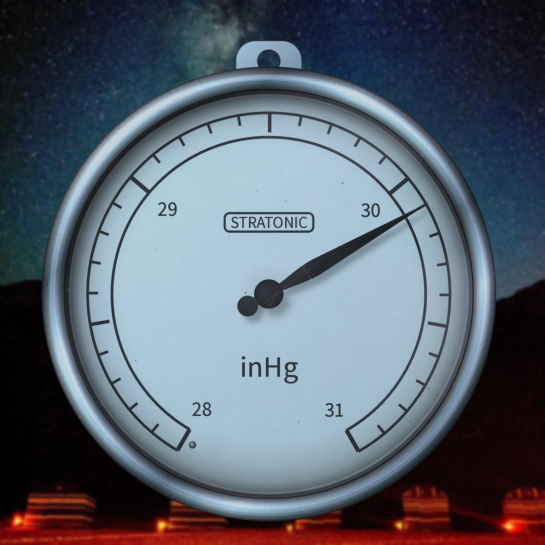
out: 30.1,inHg
